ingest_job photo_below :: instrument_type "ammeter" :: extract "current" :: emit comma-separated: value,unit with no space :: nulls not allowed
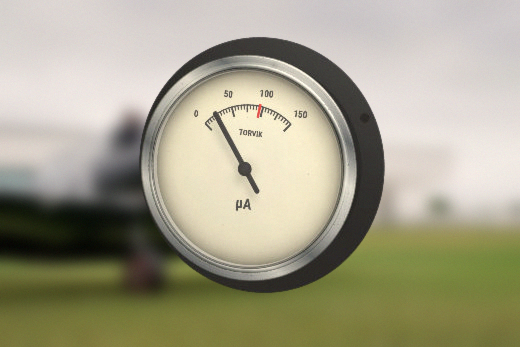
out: 25,µA
